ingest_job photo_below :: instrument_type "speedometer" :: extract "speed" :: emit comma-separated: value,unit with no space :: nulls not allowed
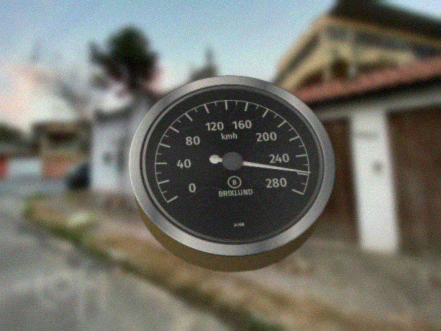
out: 260,km/h
